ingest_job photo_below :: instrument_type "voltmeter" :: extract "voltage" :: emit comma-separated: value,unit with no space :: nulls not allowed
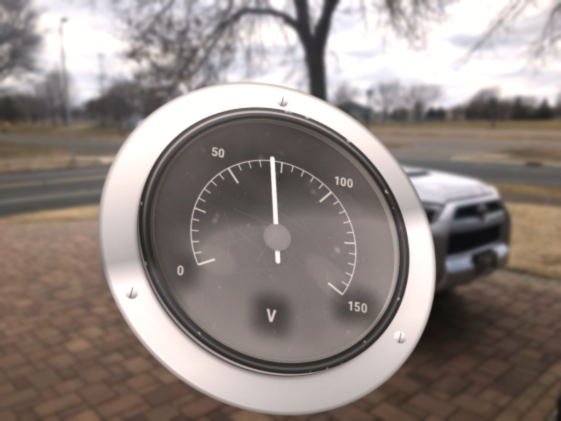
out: 70,V
